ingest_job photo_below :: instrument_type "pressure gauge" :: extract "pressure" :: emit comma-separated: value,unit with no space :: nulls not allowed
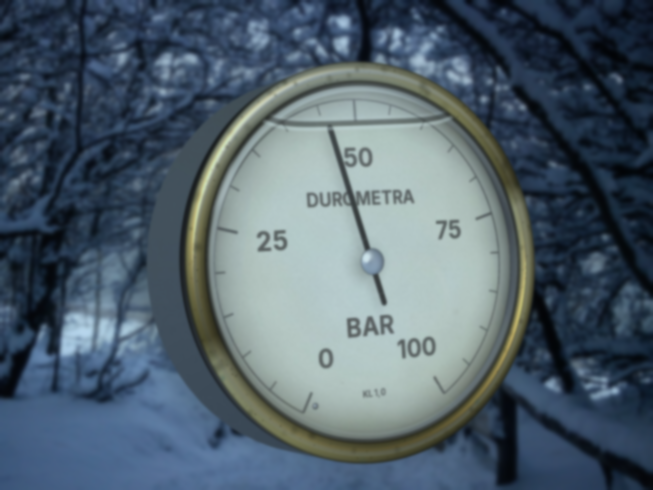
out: 45,bar
